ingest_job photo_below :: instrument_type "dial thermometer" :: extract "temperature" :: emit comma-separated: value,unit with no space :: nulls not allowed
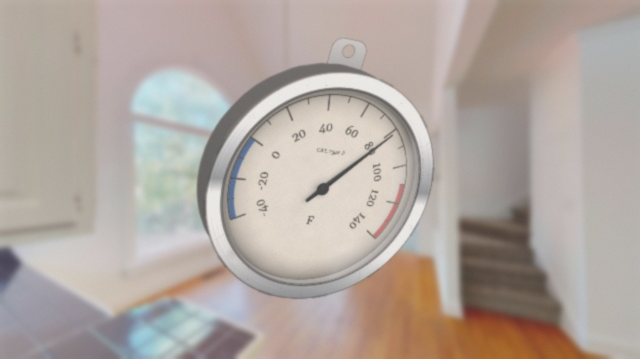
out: 80,°F
